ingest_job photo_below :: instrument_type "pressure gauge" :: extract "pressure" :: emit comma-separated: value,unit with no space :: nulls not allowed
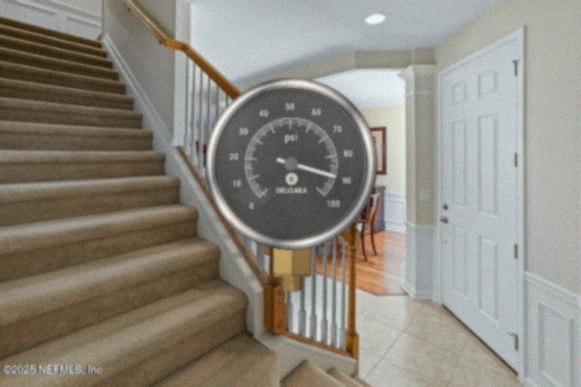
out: 90,psi
